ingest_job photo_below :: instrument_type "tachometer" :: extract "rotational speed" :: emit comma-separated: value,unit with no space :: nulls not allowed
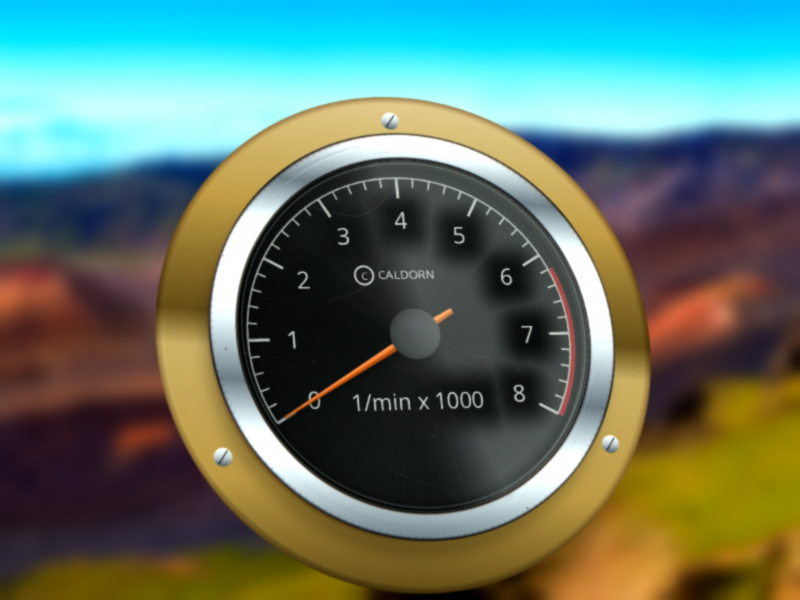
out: 0,rpm
